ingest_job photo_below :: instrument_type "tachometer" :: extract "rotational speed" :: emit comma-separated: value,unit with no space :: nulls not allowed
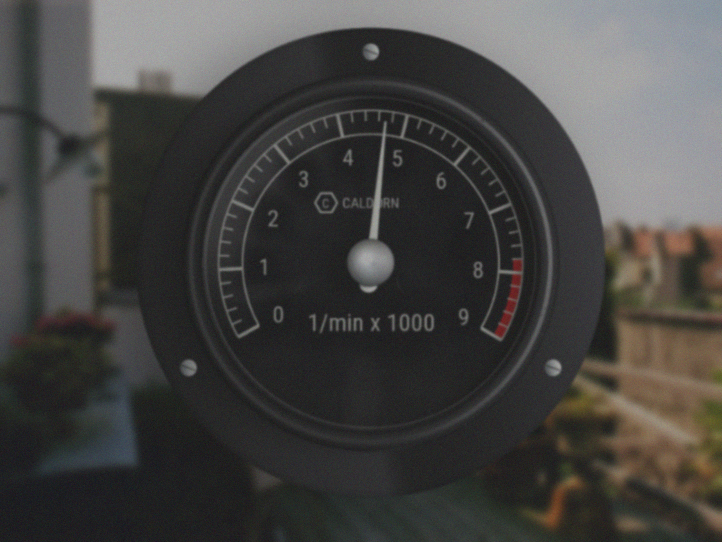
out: 4700,rpm
